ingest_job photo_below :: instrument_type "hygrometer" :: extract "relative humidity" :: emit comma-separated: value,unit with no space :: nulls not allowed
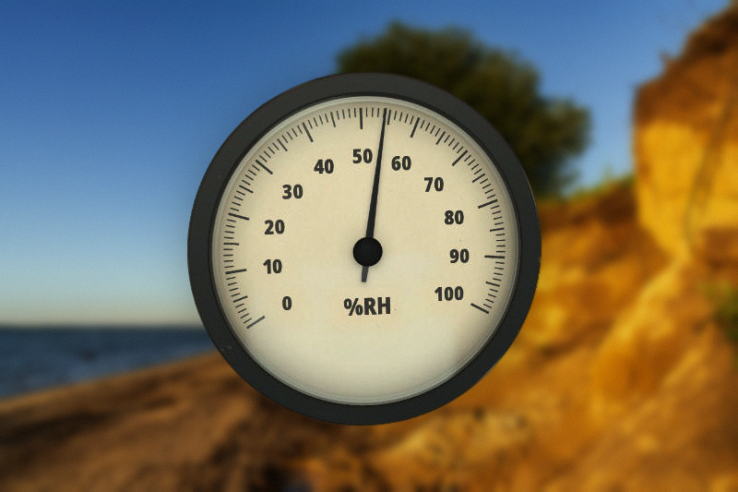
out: 54,%
